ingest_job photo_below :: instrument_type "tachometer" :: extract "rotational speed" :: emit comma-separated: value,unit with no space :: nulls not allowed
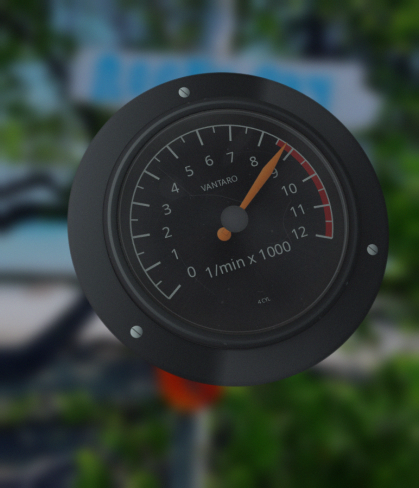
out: 8750,rpm
